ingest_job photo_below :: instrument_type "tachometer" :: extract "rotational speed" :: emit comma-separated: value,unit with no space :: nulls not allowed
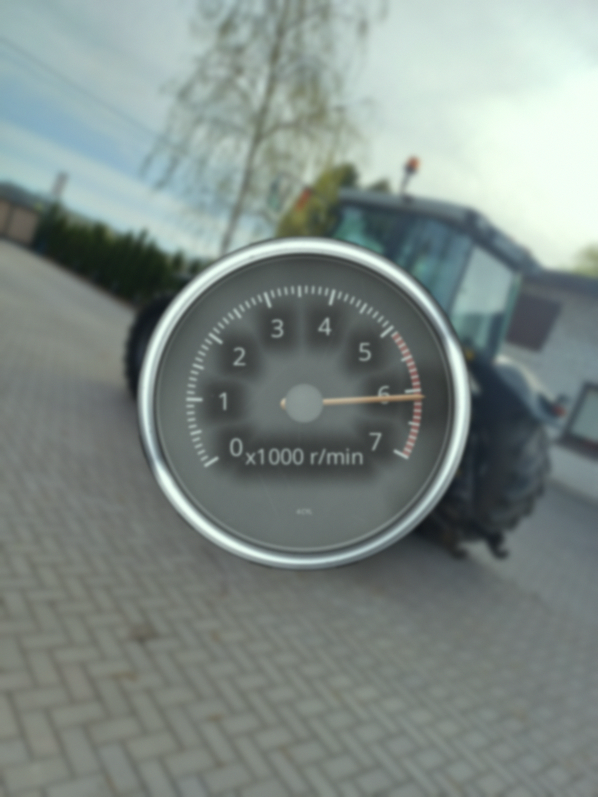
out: 6100,rpm
